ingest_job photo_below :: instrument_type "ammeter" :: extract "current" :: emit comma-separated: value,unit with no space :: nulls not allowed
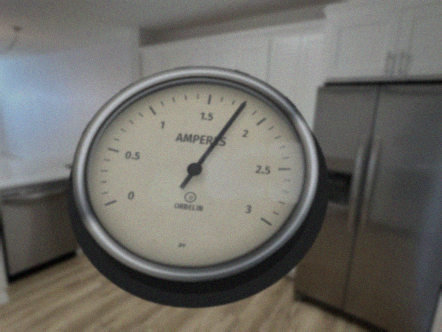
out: 1.8,A
